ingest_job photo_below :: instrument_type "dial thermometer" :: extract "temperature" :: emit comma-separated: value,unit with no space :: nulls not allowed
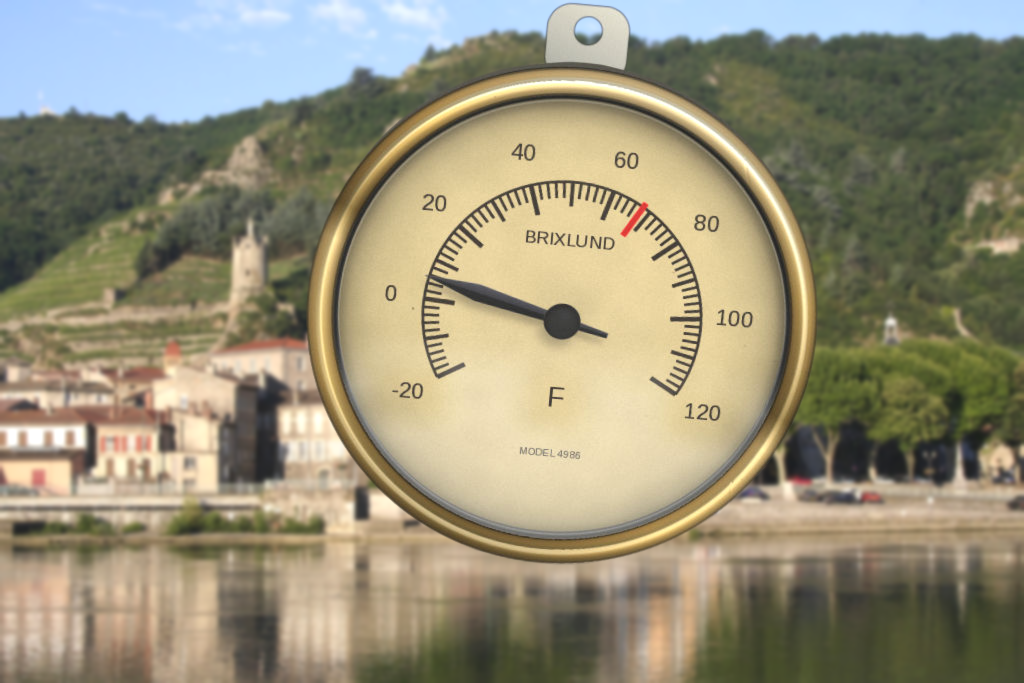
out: 6,°F
